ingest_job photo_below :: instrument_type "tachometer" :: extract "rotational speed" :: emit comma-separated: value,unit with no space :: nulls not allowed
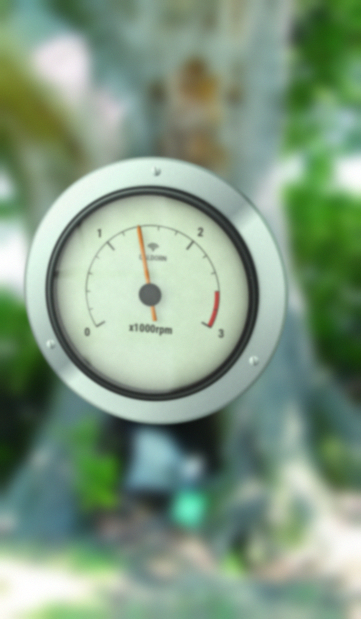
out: 1400,rpm
